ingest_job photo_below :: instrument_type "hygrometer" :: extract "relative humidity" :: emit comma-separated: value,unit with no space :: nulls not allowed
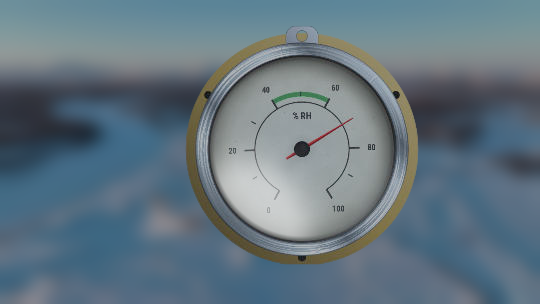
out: 70,%
